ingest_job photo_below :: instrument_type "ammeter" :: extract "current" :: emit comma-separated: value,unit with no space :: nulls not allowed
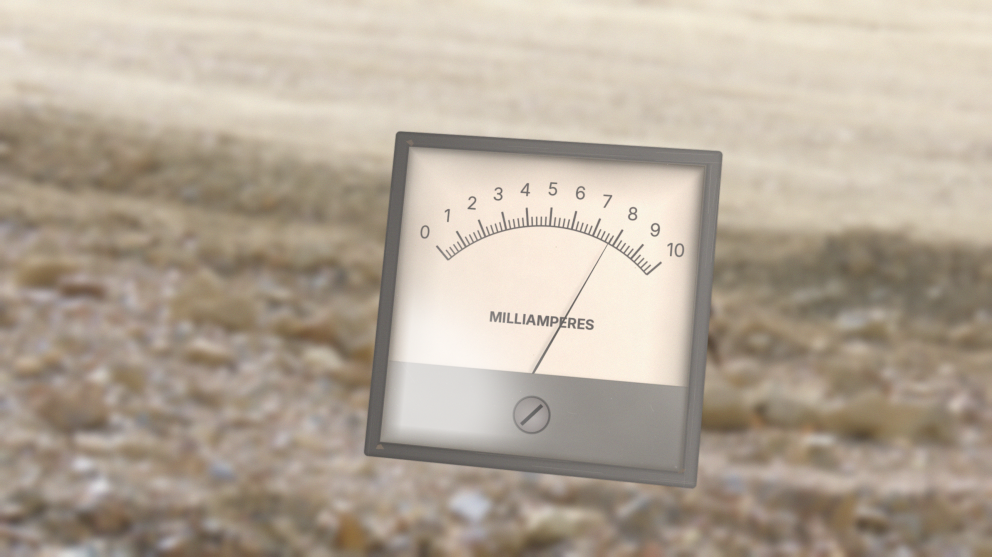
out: 7.8,mA
